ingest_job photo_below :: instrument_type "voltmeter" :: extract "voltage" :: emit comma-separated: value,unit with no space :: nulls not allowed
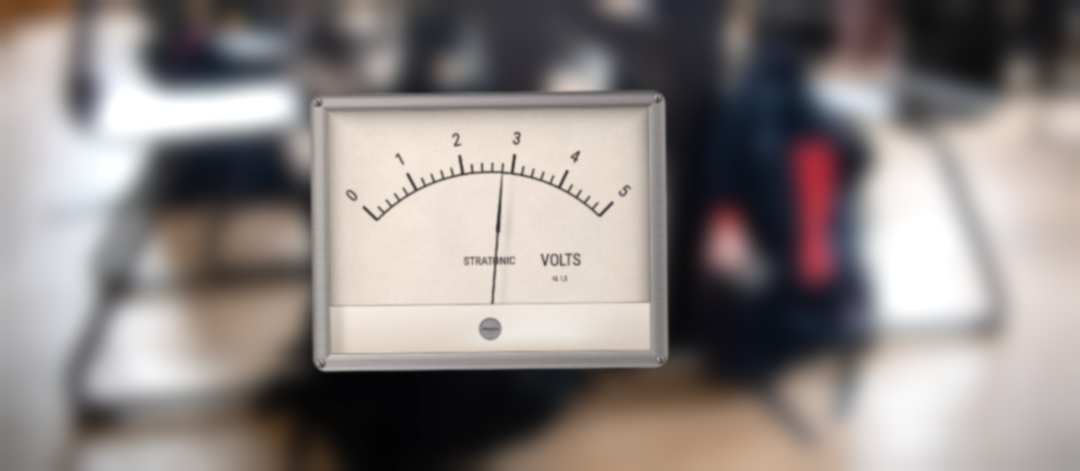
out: 2.8,V
